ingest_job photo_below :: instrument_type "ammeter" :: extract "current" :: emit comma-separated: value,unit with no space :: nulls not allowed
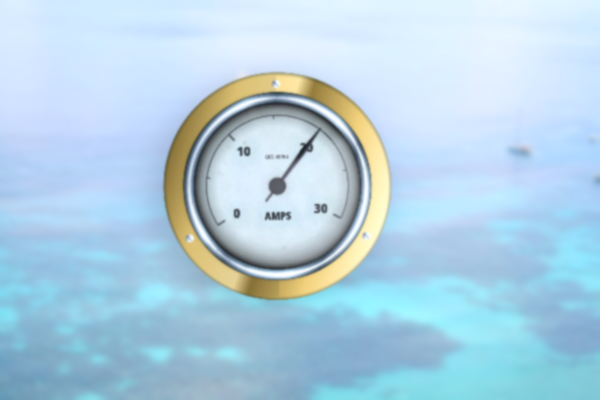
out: 20,A
